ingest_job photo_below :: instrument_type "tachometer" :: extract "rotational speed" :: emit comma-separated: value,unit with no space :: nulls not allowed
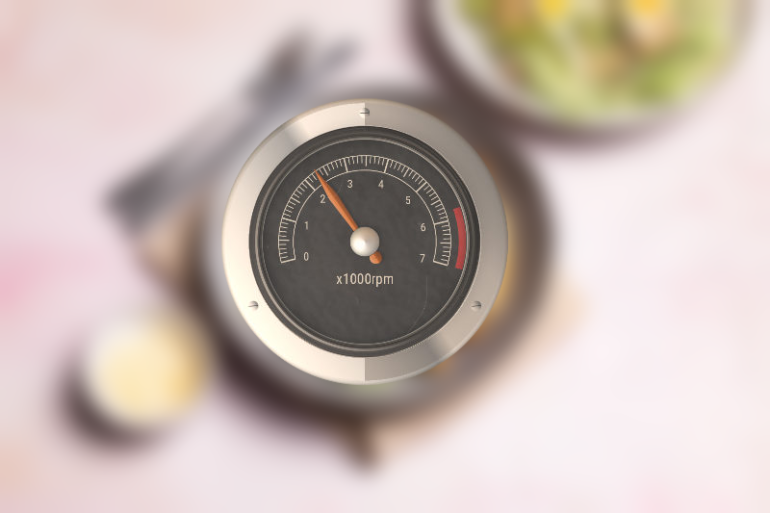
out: 2300,rpm
